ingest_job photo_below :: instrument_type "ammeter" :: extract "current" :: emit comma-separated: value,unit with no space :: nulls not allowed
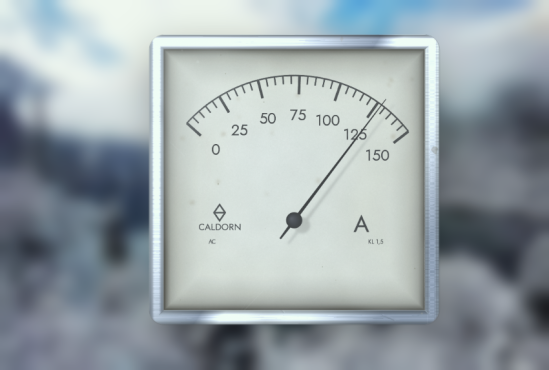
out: 127.5,A
